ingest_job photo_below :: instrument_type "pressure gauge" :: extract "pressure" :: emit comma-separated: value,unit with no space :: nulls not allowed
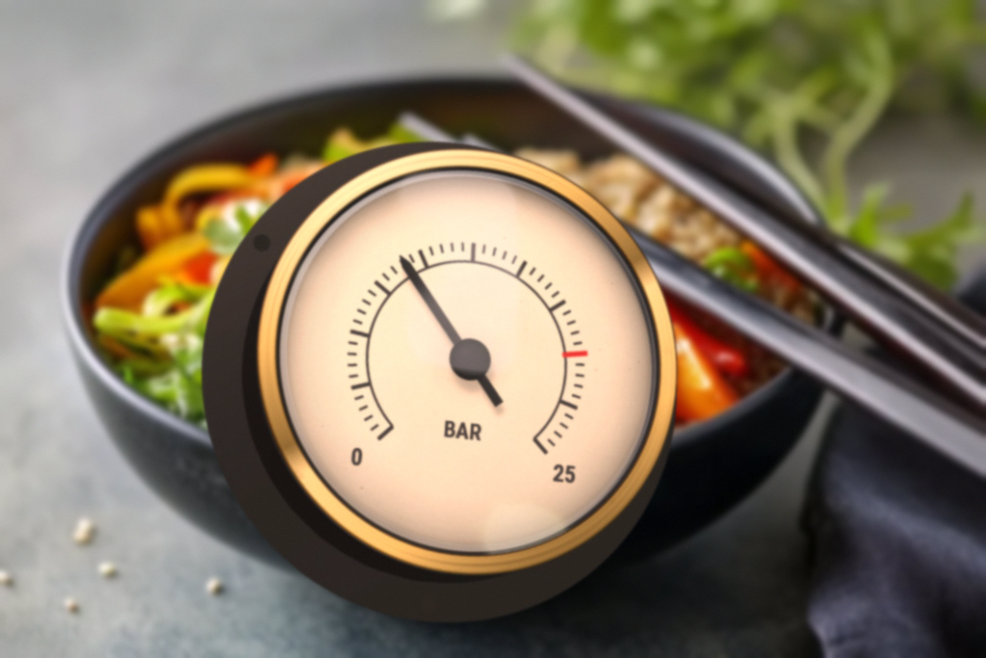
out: 9,bar
